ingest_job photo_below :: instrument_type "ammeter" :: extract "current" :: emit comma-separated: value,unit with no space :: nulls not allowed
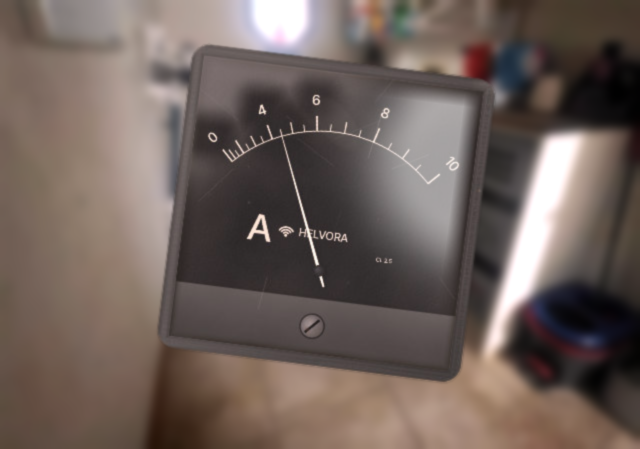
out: 4.5,A
